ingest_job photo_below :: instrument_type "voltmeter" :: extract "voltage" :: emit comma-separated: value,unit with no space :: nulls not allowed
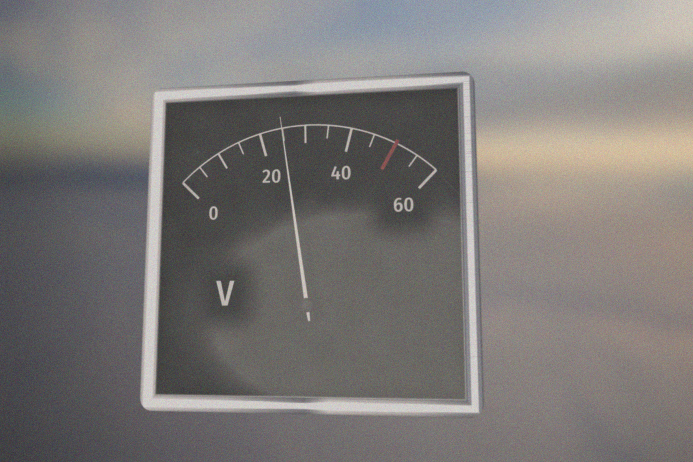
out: 25,V
